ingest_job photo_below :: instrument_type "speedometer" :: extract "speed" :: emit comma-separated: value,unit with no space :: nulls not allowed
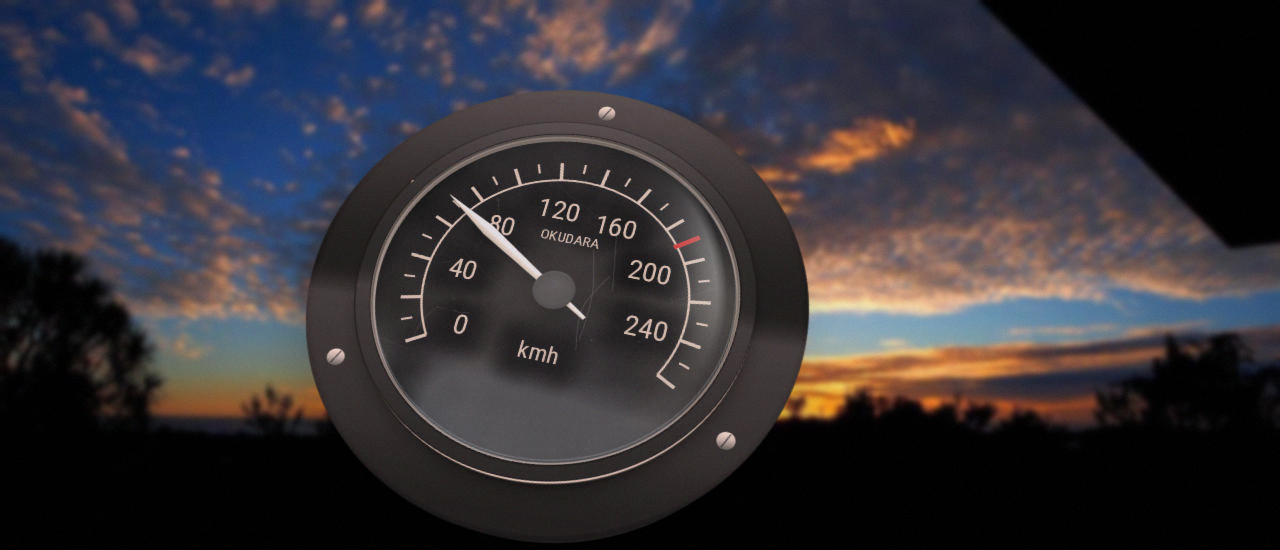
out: 70,km/h
